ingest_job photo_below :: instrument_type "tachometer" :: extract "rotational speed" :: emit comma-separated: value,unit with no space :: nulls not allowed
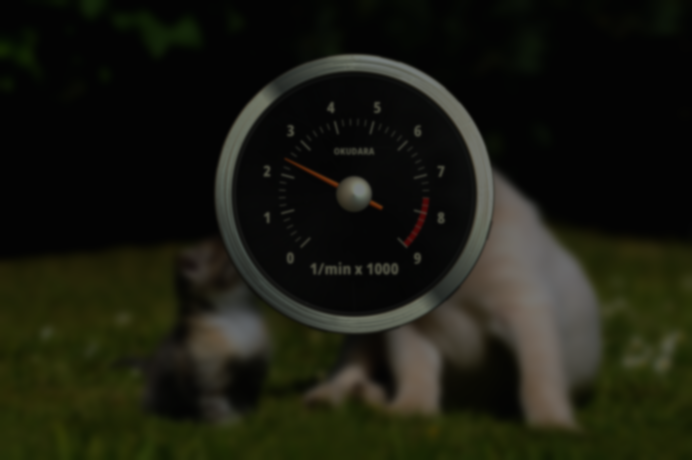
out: 2400,rpm
